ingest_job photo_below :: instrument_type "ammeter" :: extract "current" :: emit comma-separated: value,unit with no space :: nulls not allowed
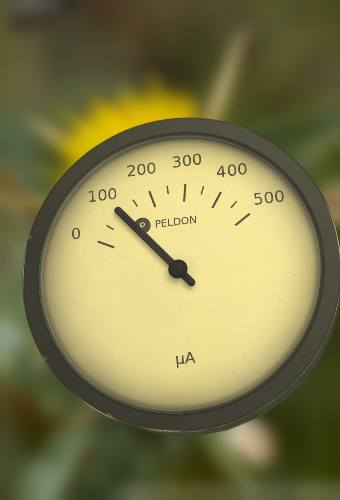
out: 100,µA
